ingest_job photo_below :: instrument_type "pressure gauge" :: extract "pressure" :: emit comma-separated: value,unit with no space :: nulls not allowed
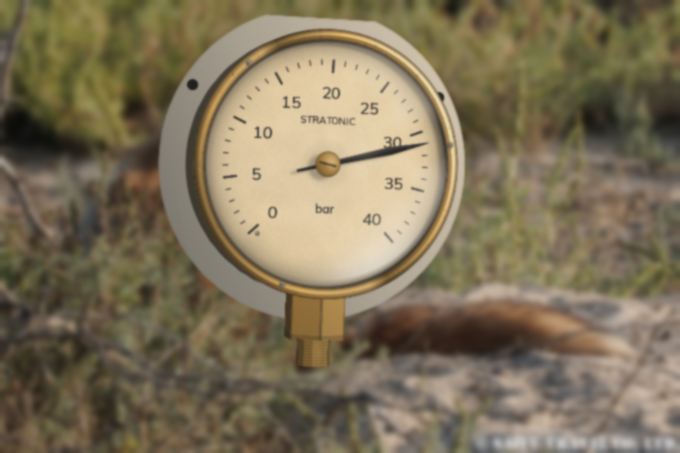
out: 31,bar
